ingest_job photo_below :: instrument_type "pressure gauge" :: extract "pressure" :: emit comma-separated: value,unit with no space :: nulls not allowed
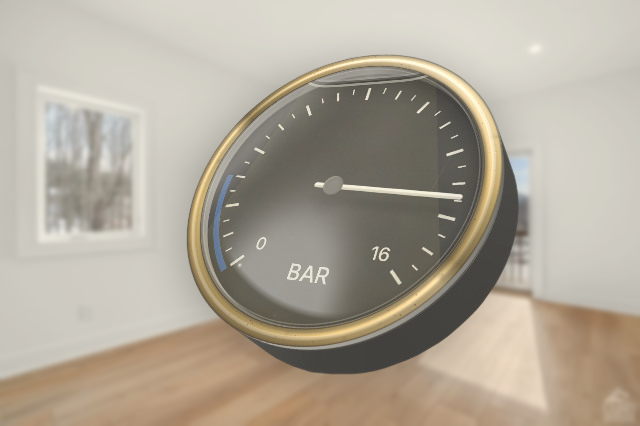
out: 13.5,bar
